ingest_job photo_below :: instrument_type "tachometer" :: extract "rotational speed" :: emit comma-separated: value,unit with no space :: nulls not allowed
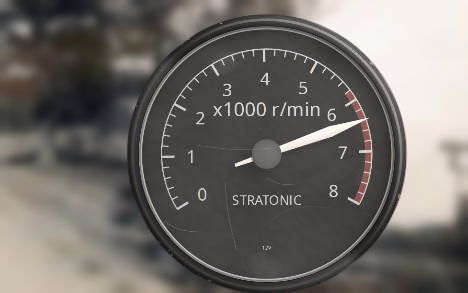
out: 6400,rpm
